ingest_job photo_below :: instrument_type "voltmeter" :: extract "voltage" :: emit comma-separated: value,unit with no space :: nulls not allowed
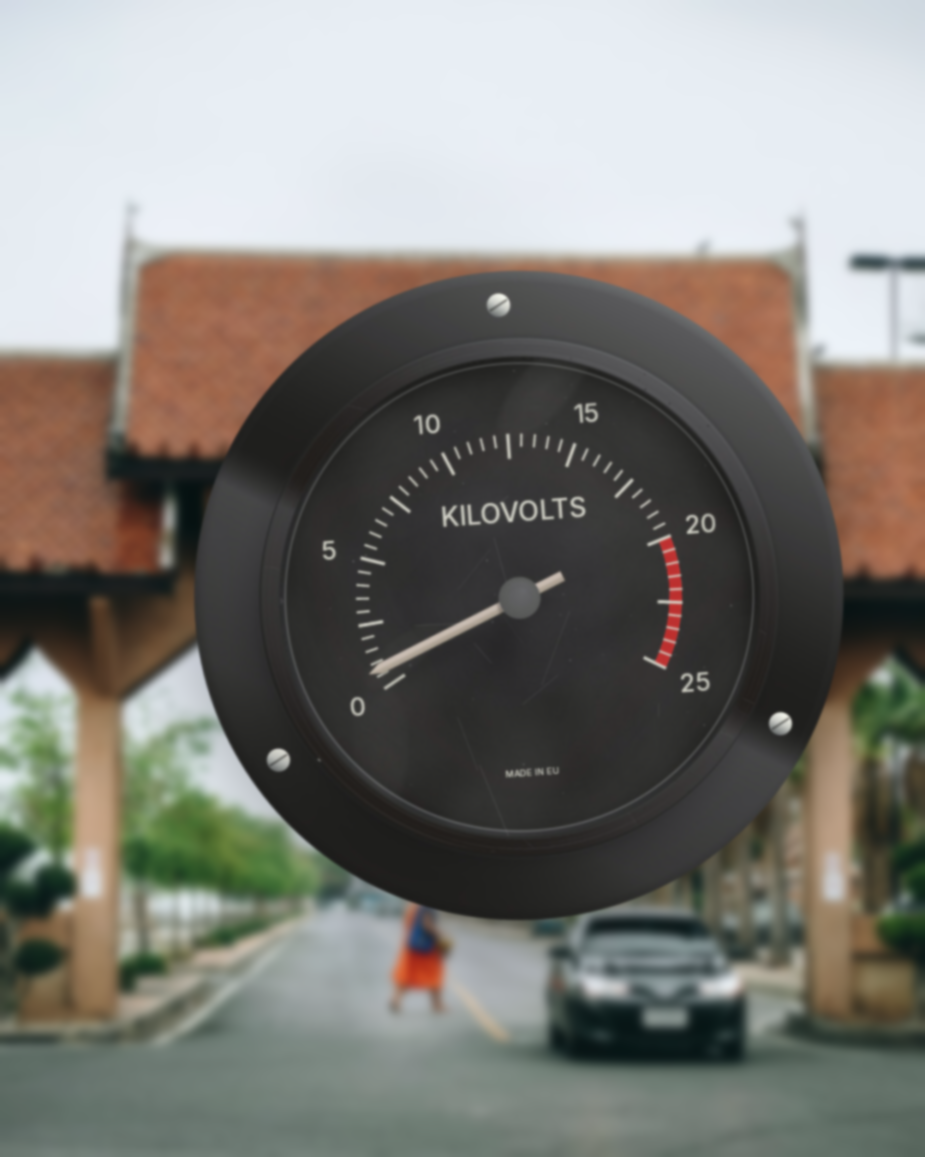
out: 0.75,kV
